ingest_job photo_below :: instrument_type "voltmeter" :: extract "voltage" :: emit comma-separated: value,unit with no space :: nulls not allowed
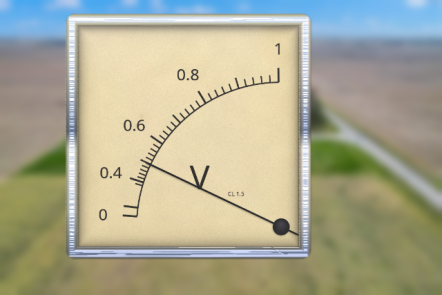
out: 0.5,V
